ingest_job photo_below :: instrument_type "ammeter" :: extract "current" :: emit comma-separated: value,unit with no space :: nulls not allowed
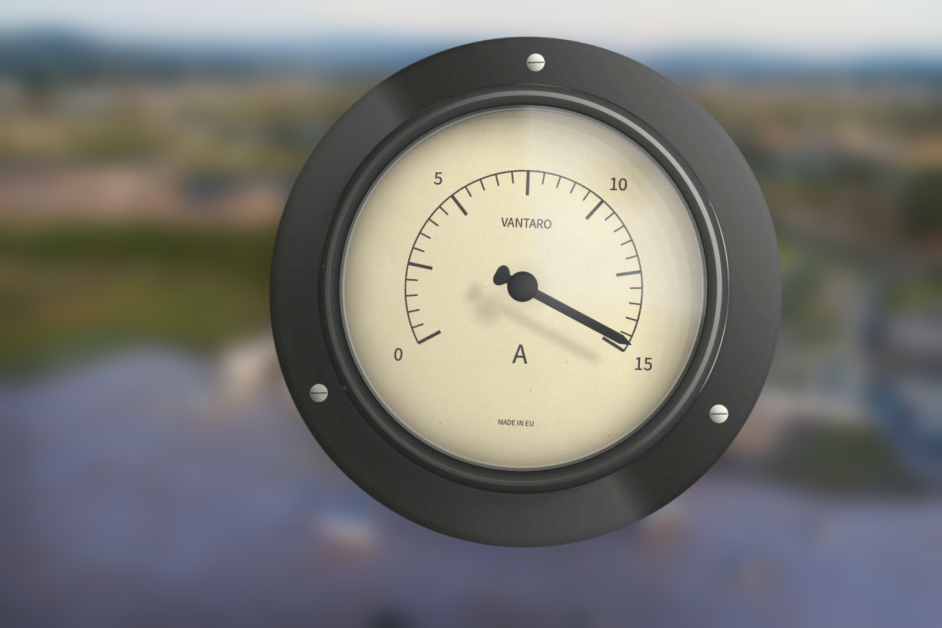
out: 14.75,A
